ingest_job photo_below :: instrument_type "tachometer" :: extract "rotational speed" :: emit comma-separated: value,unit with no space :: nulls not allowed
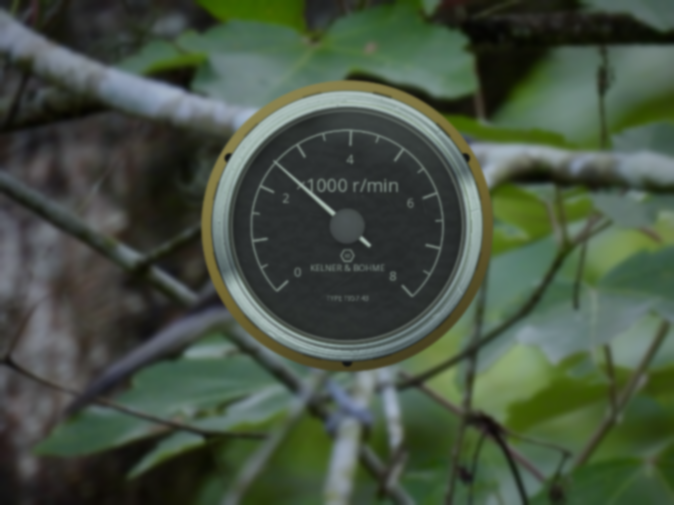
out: 2500,rpm
